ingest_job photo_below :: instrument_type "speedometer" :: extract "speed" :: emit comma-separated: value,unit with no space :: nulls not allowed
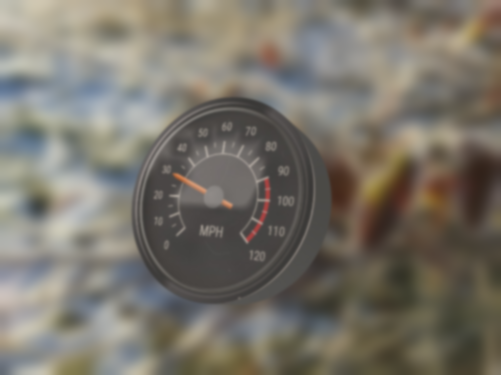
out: 30,mph
